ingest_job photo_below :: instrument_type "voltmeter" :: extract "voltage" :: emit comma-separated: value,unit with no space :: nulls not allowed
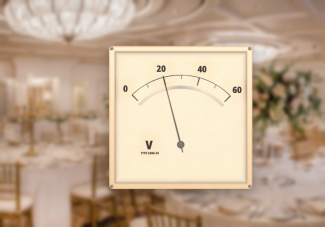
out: 20,V
